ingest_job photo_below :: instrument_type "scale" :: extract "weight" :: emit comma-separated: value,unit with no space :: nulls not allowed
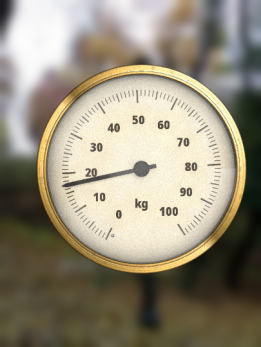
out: 17,kg
